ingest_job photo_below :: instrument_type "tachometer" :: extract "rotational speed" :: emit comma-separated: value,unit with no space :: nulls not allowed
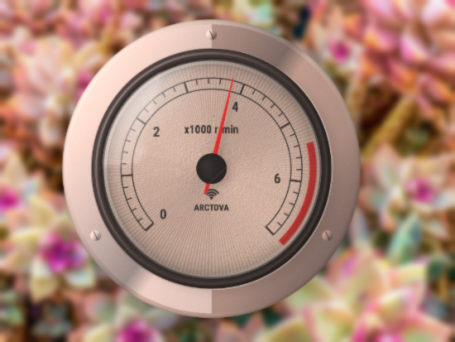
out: 3800,rpm
